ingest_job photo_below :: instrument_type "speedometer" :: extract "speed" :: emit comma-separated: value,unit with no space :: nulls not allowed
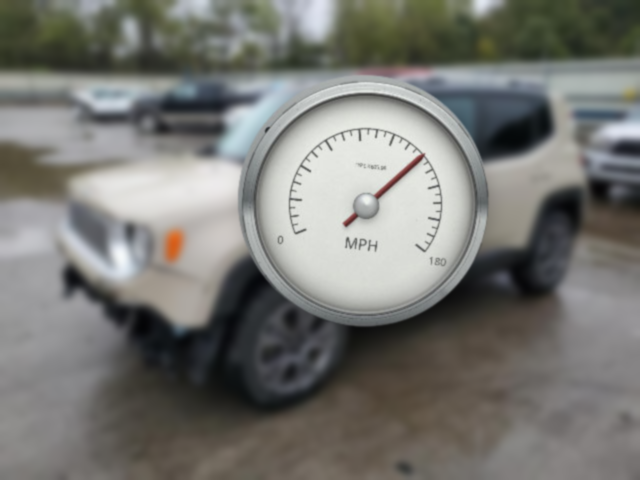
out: 120,mph
